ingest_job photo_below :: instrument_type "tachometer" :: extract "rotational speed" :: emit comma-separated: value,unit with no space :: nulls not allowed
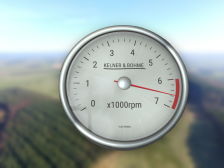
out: 6600,rpm
